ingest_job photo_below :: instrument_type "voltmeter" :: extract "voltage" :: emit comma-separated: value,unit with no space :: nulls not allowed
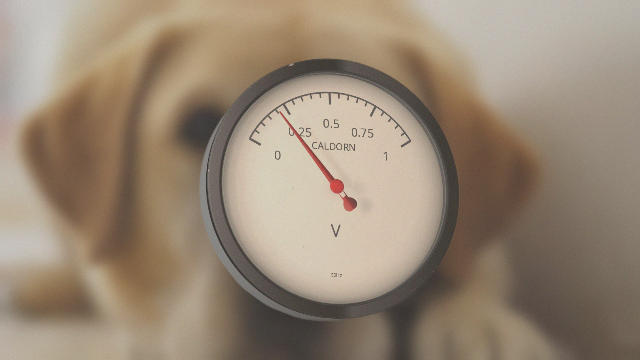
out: 0.2,V
